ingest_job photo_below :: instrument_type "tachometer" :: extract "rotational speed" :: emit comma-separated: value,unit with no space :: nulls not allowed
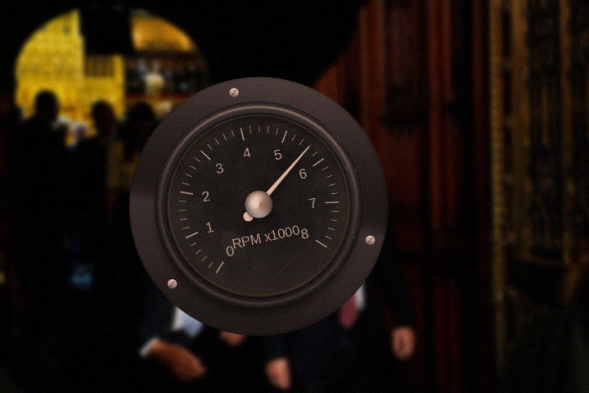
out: 5600,rpm
